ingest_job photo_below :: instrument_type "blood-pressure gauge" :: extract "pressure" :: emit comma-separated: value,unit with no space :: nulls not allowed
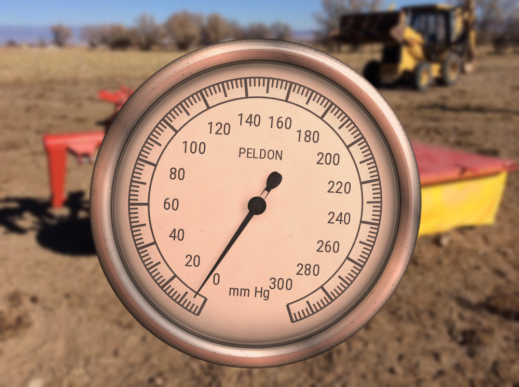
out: 6,mmHg
